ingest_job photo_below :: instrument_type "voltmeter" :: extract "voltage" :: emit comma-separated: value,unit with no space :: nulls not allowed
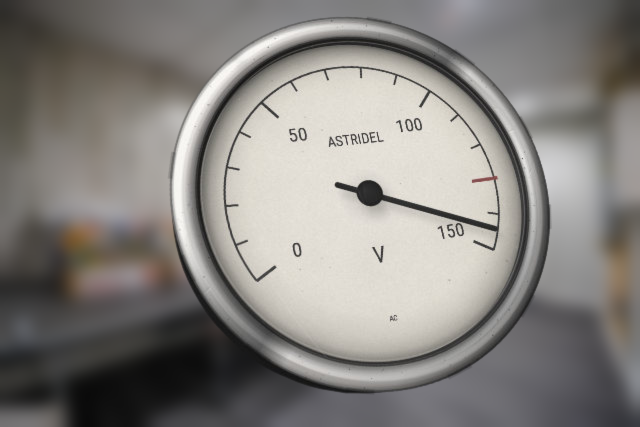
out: 145,V
